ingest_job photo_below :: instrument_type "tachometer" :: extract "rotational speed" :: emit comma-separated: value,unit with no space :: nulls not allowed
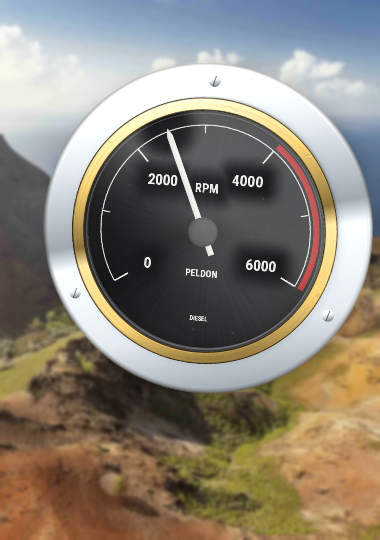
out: 2500,rpm
